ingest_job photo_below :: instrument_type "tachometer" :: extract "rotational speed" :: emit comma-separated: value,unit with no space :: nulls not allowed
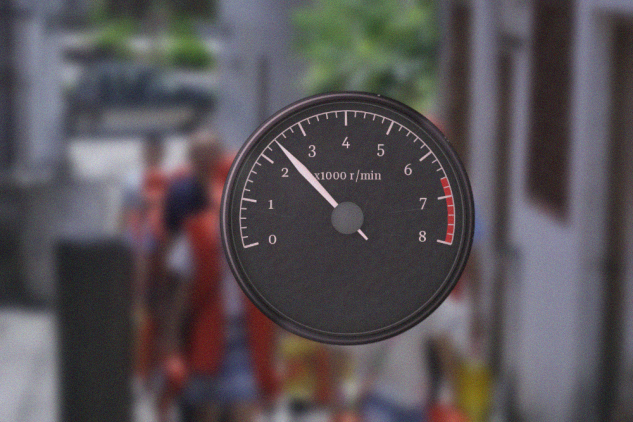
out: 2400,rpm
